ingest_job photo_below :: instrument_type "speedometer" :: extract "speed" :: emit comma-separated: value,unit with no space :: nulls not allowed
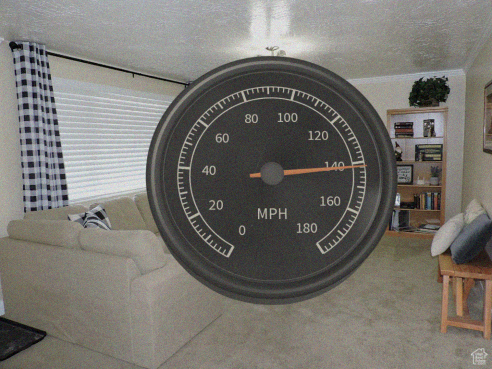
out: 142,mph
